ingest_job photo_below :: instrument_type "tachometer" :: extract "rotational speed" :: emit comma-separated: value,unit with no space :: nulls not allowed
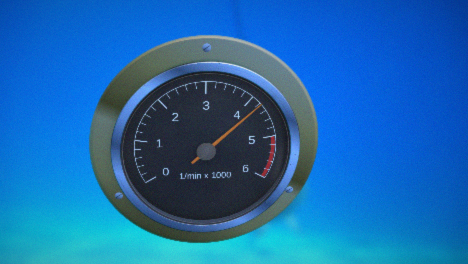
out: 4200,rpm
